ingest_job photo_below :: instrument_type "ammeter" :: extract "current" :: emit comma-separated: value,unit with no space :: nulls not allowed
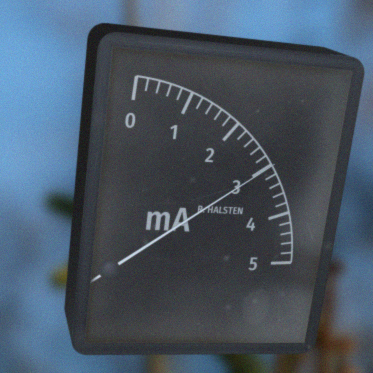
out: 3,mA
